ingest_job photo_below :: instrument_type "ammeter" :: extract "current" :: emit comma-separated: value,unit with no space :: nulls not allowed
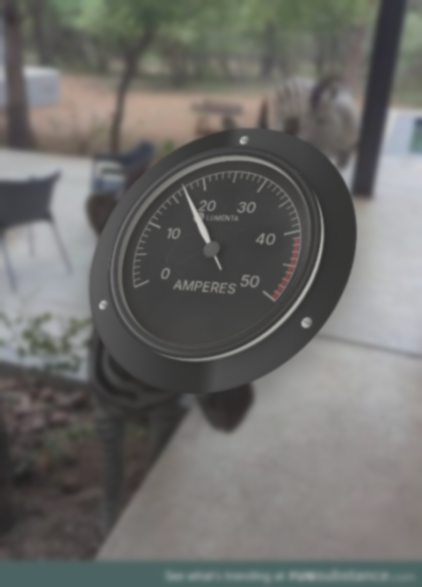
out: 17,A
